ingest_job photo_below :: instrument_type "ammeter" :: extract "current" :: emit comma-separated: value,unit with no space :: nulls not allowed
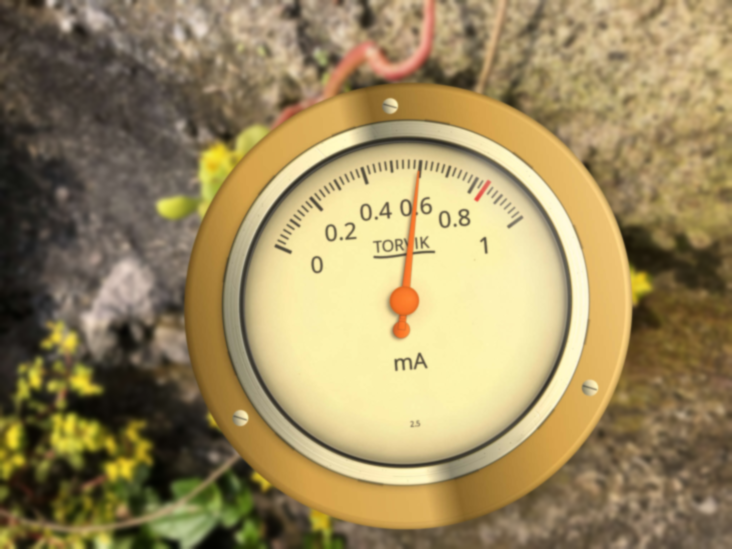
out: 0.6,mA
